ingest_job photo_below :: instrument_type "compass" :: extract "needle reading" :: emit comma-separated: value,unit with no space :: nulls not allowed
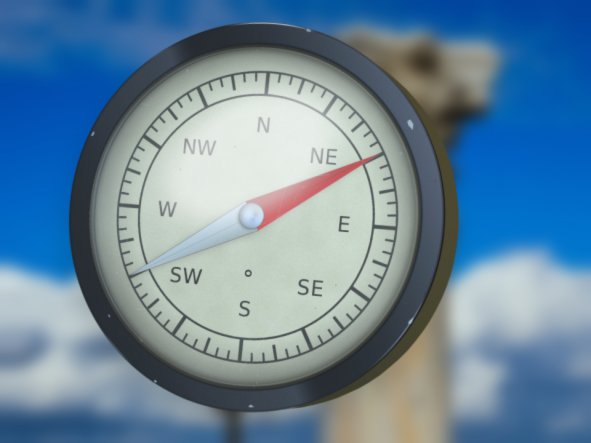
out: 60,°
